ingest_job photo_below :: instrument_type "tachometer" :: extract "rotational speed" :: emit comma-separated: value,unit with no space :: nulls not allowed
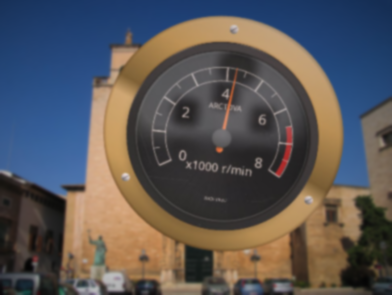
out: 4250,rpm
